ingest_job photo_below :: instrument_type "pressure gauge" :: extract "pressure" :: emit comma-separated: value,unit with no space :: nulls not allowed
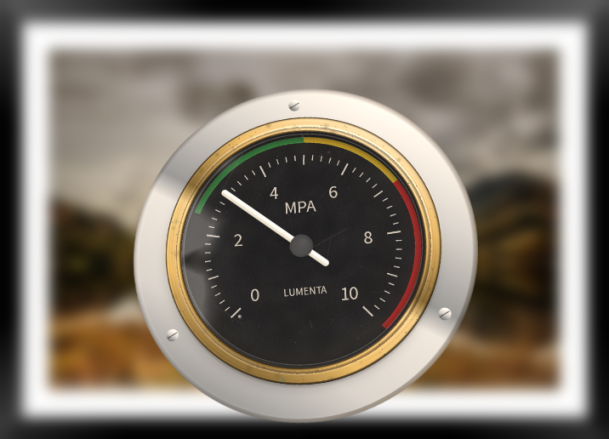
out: 3,MPa
